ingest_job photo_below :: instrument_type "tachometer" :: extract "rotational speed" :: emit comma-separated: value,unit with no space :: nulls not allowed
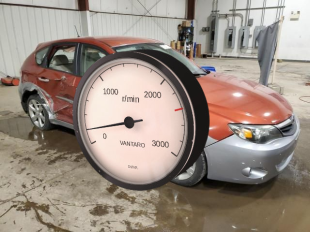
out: 200,rpm
